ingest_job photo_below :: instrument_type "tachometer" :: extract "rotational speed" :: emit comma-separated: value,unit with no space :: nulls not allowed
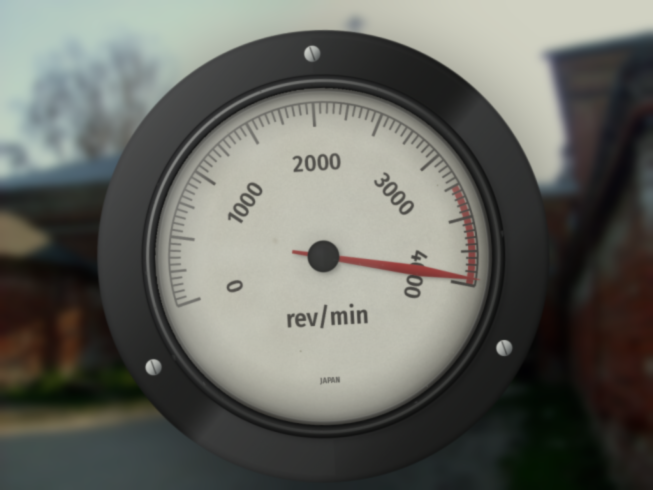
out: 3950,rpm
